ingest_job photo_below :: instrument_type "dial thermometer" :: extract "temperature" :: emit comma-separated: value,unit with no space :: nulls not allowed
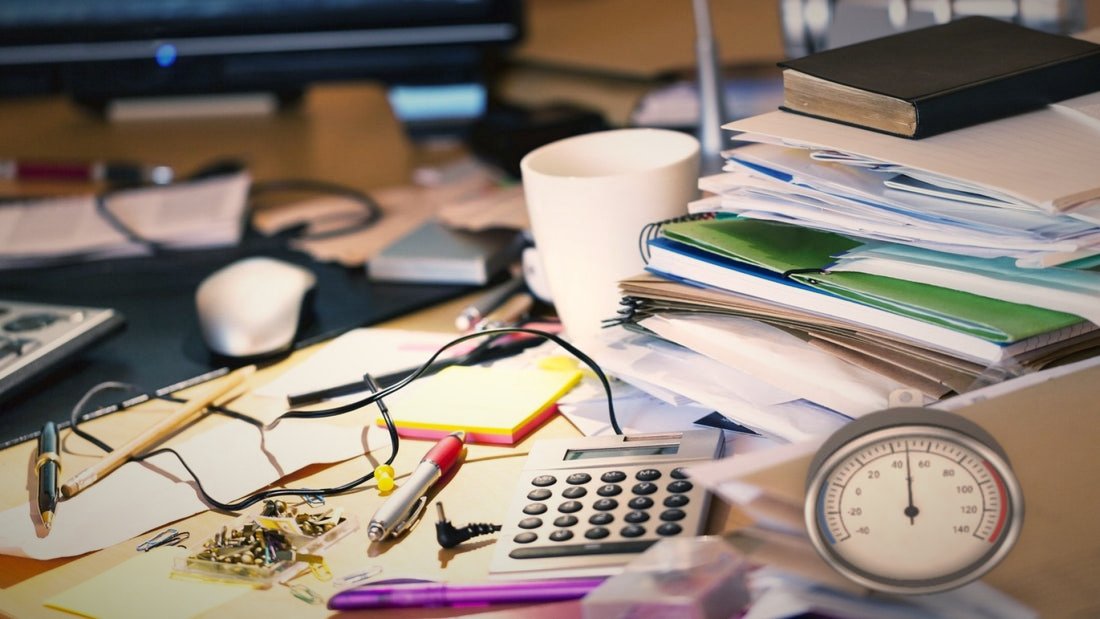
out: 48,°F
